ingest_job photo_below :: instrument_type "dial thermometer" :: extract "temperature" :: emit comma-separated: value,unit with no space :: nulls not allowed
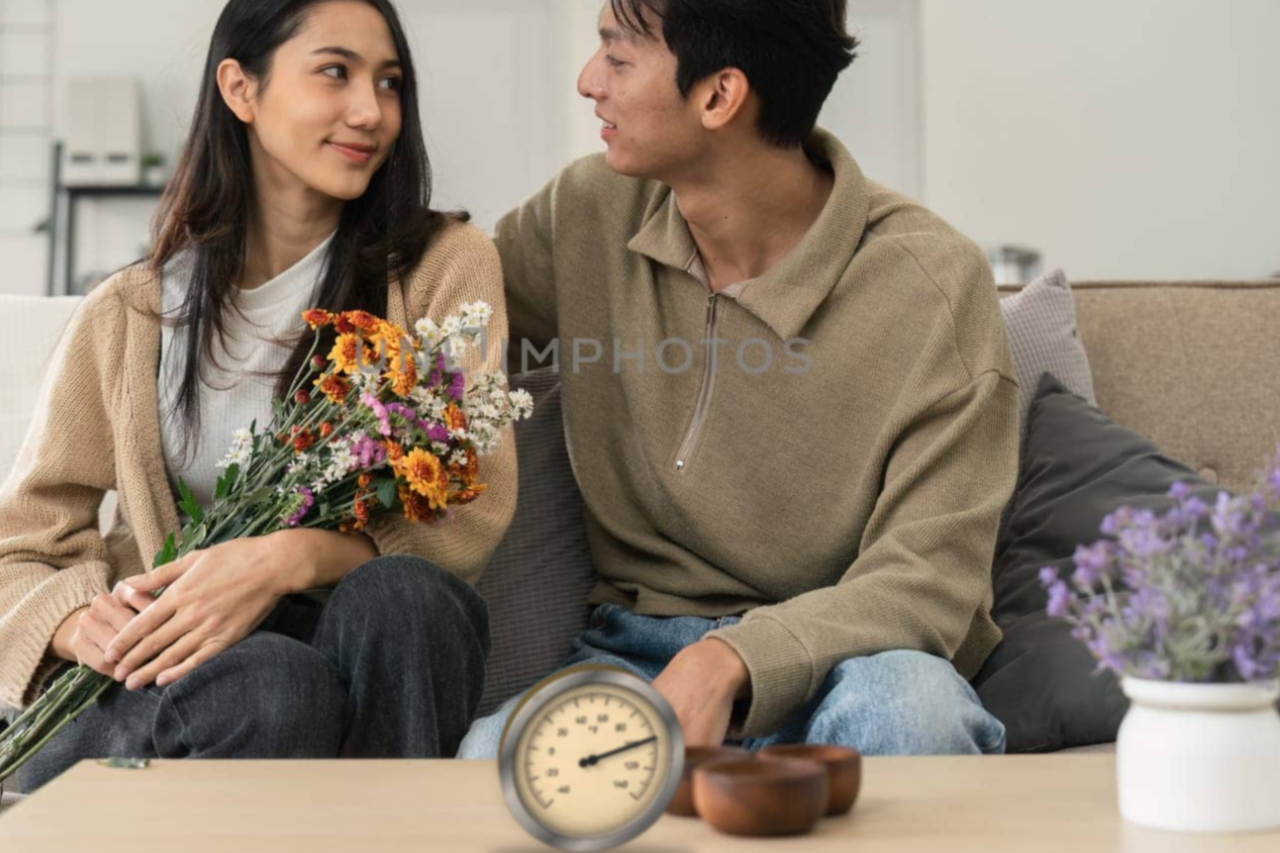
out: 100,°F
